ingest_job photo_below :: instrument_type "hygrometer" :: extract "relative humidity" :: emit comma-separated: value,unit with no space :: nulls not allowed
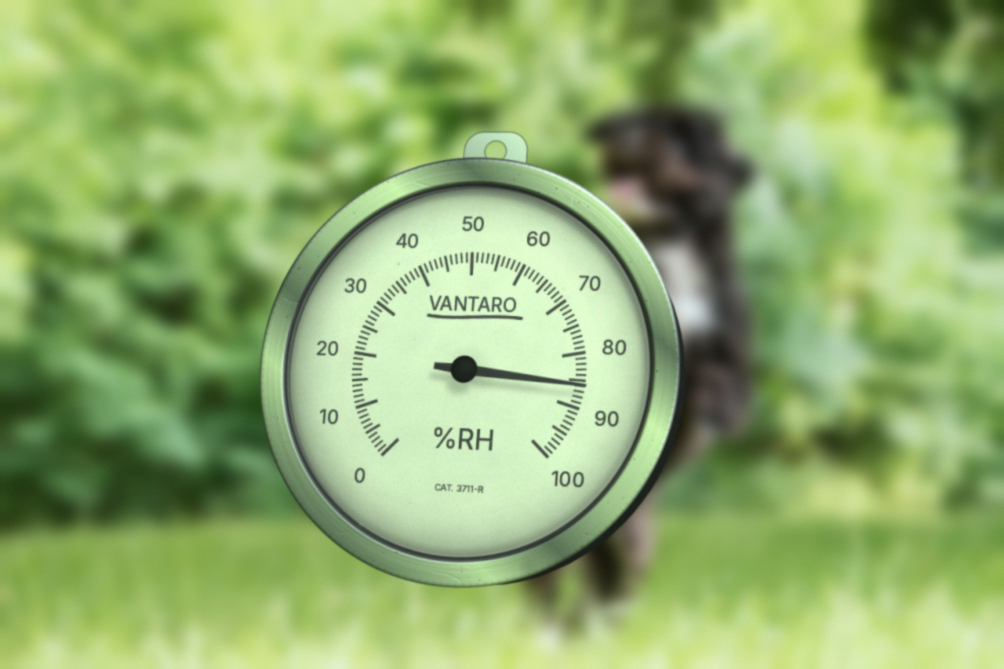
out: 86,%
